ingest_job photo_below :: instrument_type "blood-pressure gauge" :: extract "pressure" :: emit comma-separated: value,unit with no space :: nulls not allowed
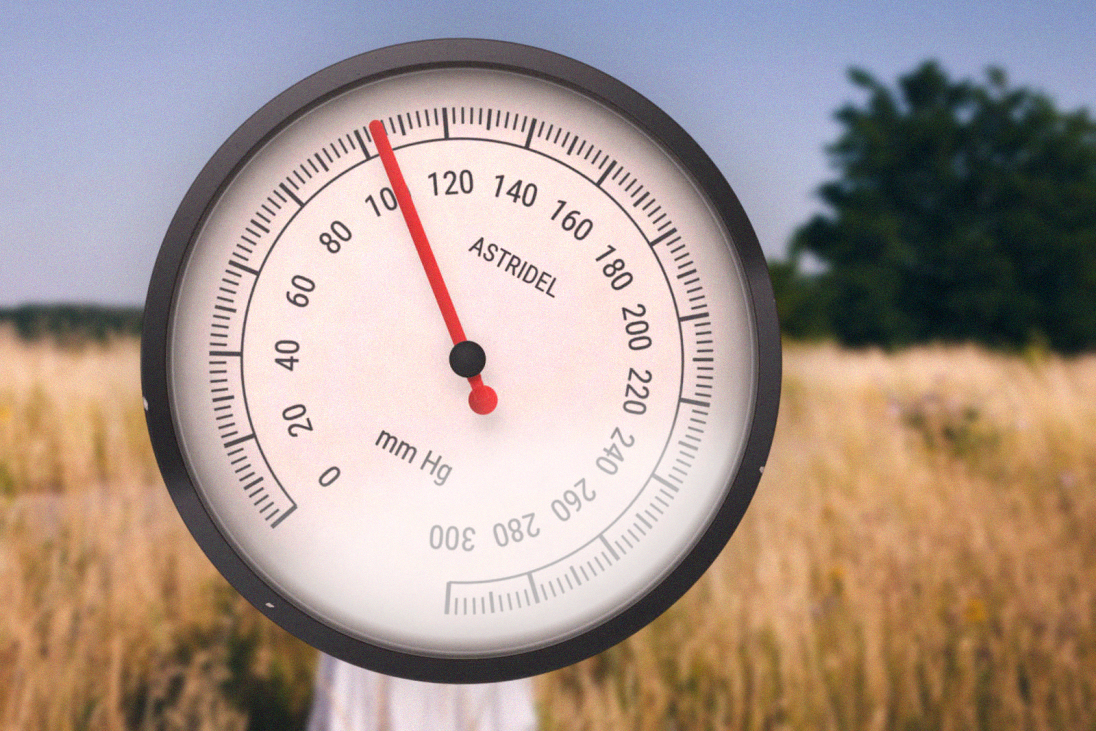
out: 104,mmHg
